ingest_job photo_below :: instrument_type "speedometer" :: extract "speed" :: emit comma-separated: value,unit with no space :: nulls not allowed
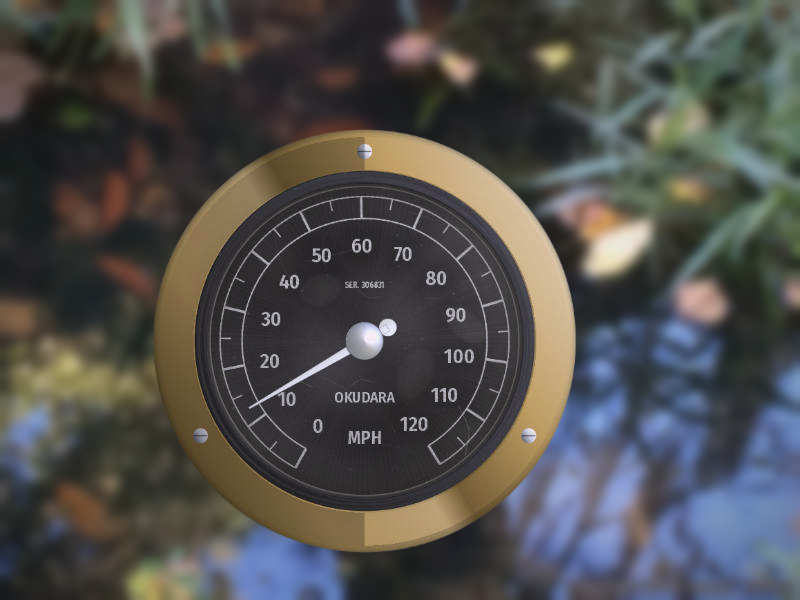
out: 12.5,mph
